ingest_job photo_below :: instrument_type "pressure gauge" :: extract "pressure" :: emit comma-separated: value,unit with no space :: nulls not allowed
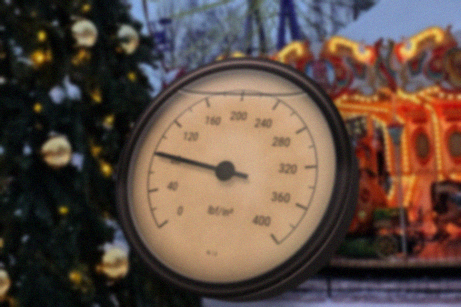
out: 80,psi
